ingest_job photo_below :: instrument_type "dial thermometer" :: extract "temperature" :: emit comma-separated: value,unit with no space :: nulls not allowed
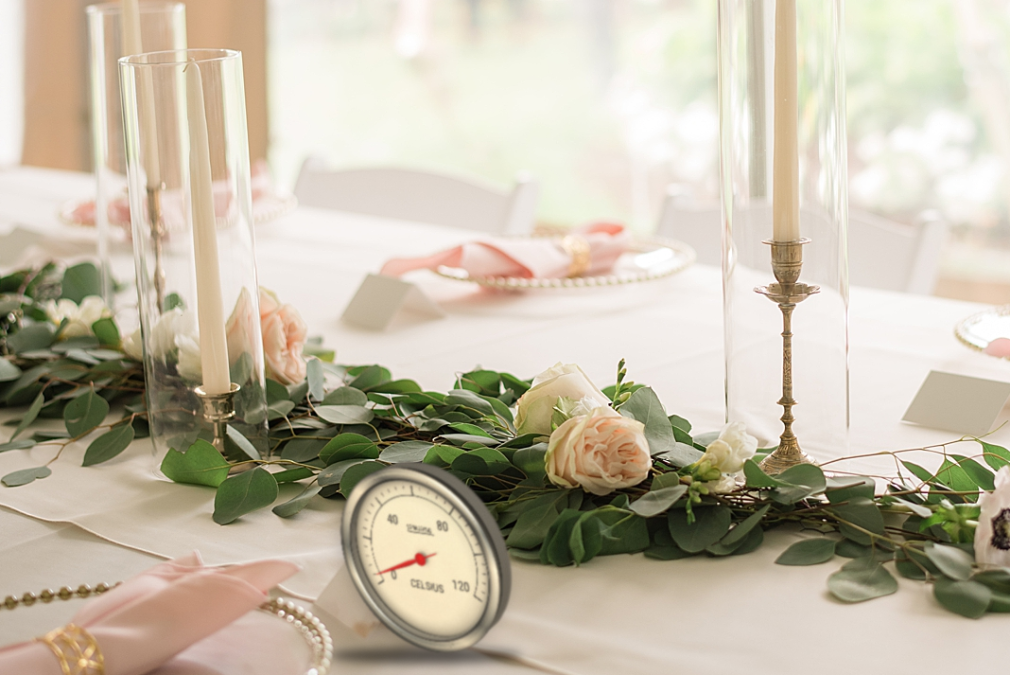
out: 4,°C
